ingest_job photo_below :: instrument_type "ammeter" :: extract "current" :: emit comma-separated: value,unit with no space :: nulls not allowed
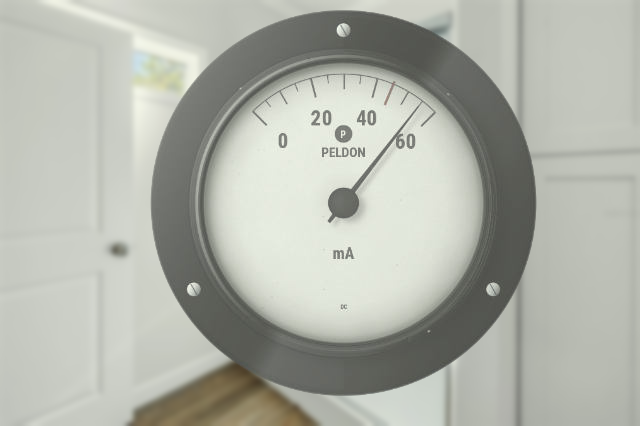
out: 55,mA
